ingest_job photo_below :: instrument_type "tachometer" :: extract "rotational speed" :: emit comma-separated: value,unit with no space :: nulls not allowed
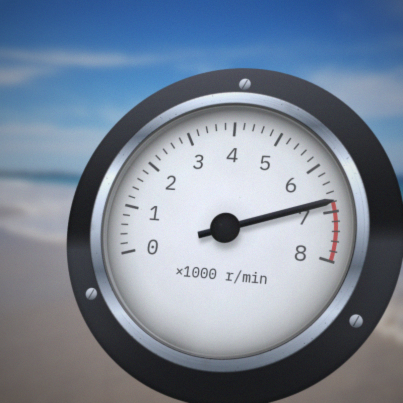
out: 6800,rpm
